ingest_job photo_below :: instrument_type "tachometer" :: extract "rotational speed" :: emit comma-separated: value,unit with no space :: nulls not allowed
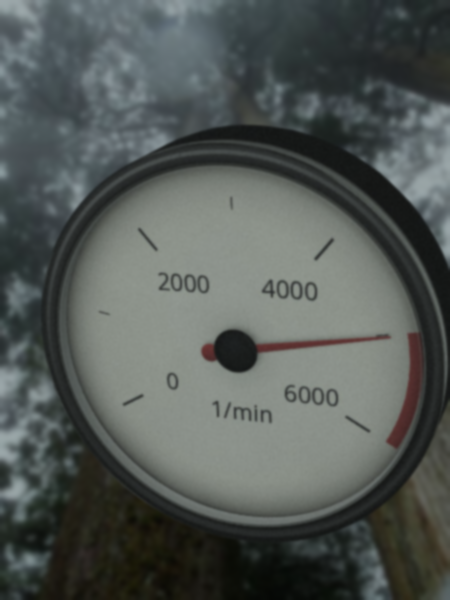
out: 5000,rpm
